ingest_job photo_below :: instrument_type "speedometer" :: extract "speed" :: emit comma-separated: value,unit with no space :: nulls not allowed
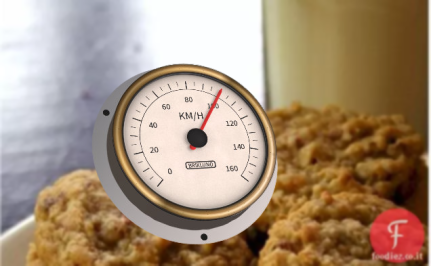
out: 100,km/h
